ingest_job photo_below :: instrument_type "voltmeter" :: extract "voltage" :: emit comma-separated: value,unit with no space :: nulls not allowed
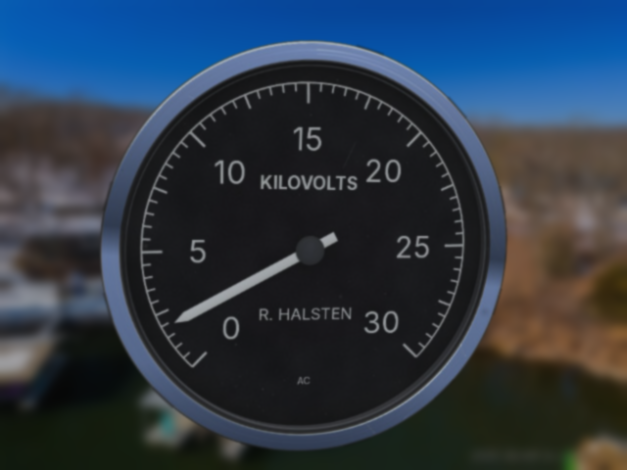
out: 2,kV
